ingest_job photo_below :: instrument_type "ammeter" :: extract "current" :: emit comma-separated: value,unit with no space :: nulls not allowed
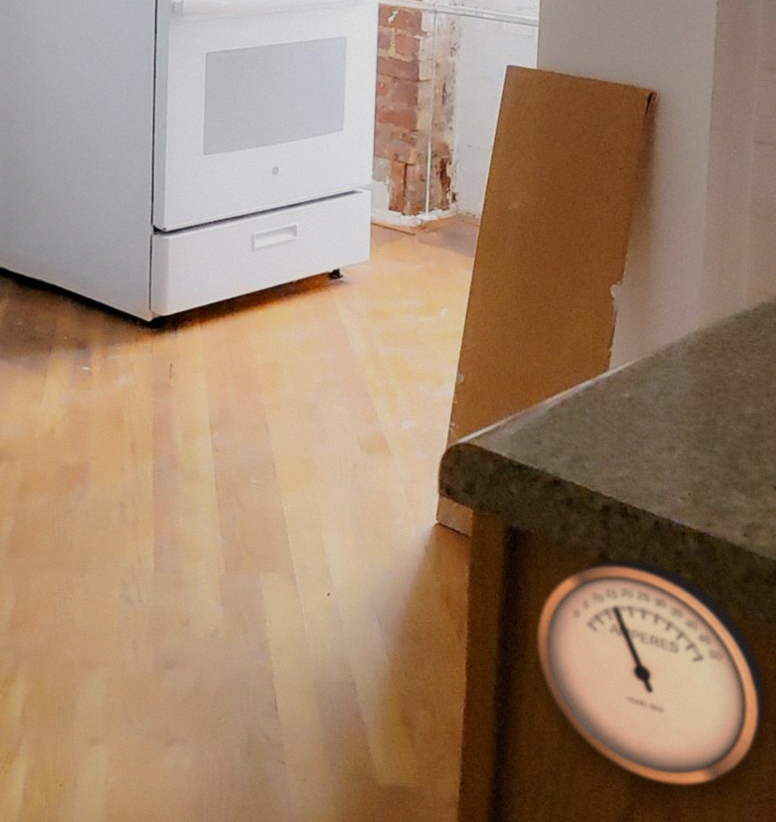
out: 15,A
